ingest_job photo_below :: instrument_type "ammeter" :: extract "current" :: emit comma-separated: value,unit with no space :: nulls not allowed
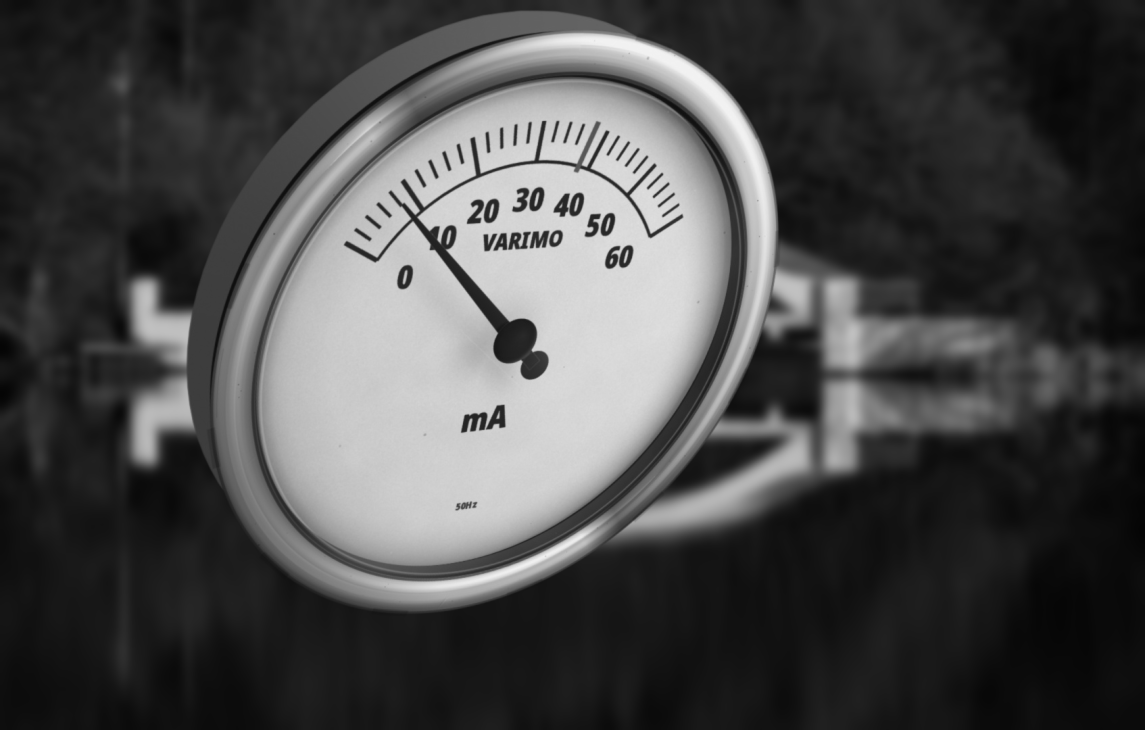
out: 8,mA
